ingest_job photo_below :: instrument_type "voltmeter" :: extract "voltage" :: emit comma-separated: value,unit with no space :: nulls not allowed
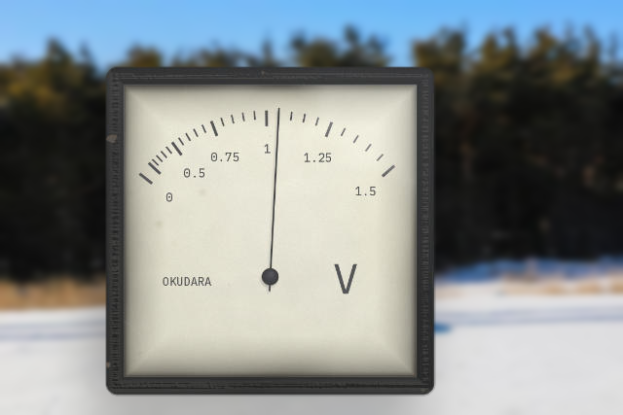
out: 1.05,V
